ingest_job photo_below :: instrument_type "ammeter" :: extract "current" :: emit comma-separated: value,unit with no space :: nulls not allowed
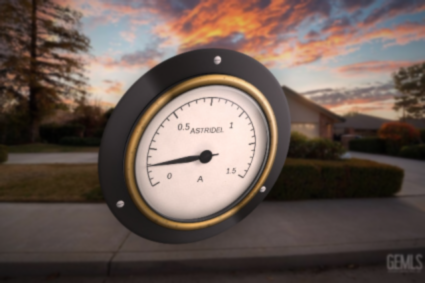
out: 0.15,A
